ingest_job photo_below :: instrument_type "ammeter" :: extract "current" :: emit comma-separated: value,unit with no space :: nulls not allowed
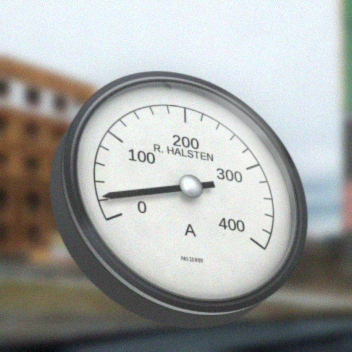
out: 20,A
